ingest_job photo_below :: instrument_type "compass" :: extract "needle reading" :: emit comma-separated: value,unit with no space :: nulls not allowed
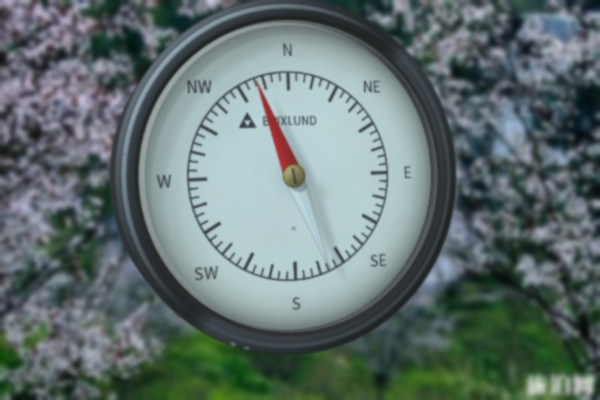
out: 340,°
